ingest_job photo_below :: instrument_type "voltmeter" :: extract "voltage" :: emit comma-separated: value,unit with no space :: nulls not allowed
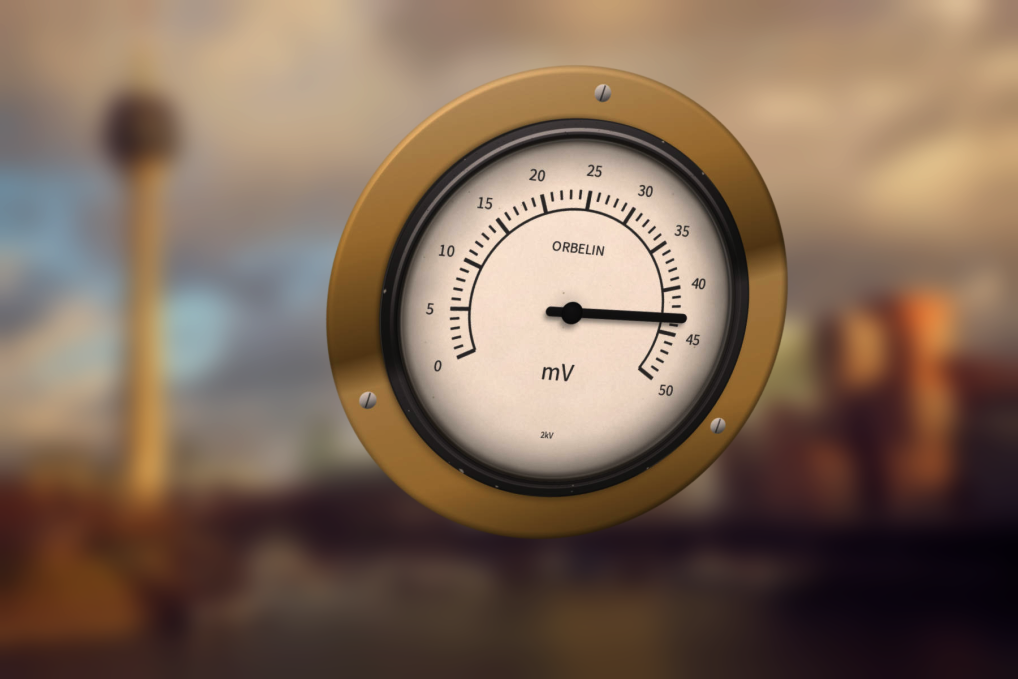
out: 43,mV
